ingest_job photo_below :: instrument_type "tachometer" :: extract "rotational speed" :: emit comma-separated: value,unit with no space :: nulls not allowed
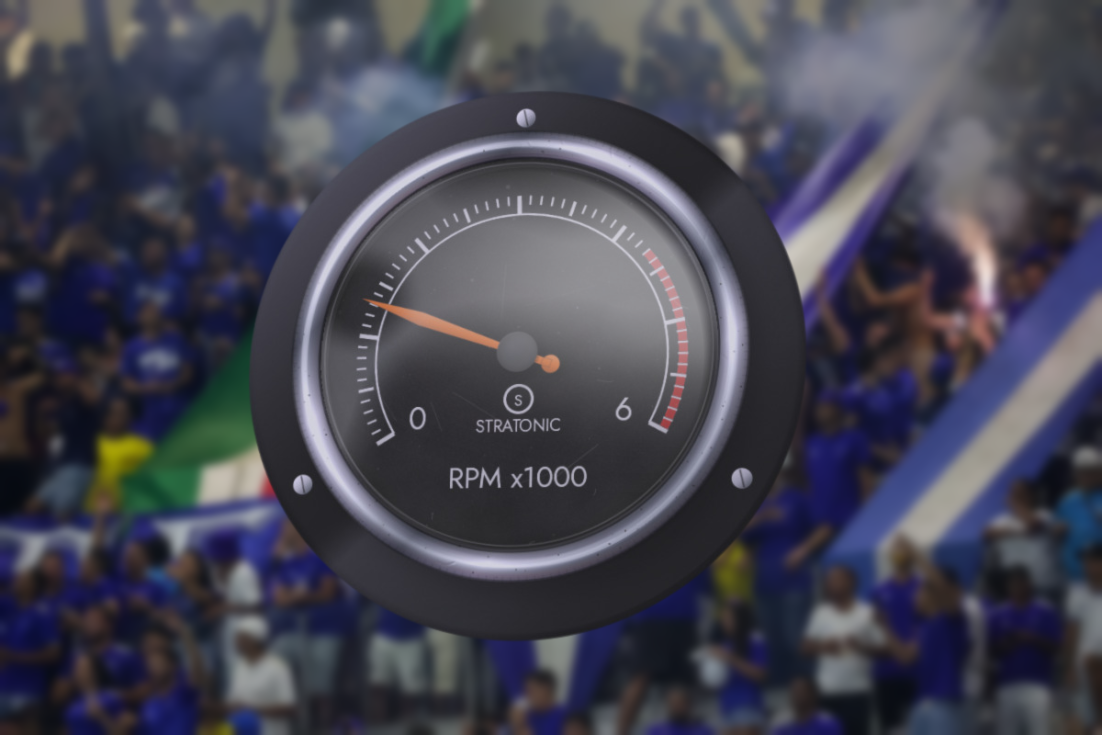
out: 1300,rpm
